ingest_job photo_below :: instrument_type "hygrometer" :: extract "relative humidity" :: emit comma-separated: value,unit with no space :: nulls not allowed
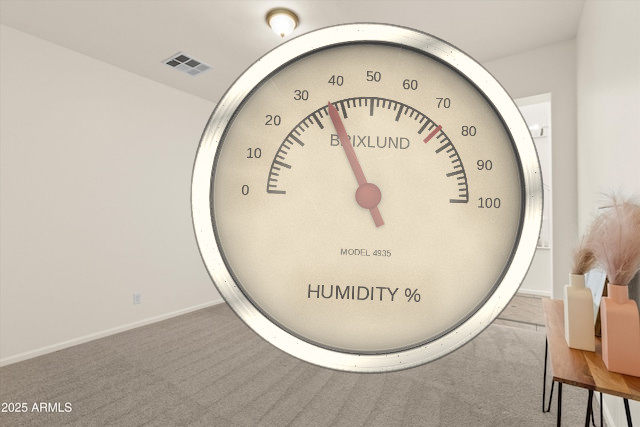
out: 36,%
